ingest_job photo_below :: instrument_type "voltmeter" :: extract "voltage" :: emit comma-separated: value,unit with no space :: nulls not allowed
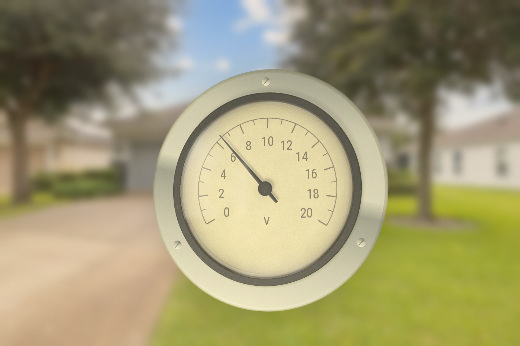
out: 6.5,V
